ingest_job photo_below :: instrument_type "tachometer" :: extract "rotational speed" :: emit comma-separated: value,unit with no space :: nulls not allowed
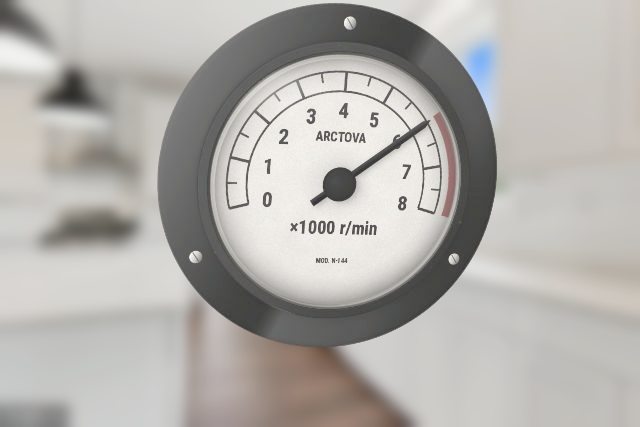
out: 6000,rpm
